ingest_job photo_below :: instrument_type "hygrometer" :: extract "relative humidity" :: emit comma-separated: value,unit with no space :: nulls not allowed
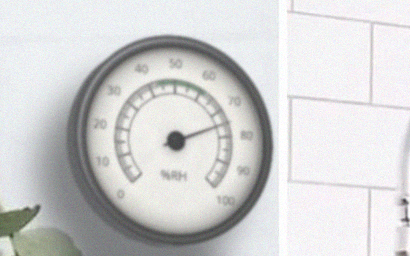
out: 75,%
